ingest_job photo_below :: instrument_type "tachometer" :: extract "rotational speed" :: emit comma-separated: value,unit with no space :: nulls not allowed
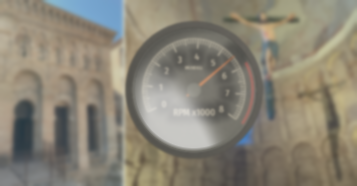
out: 5500,rpm
